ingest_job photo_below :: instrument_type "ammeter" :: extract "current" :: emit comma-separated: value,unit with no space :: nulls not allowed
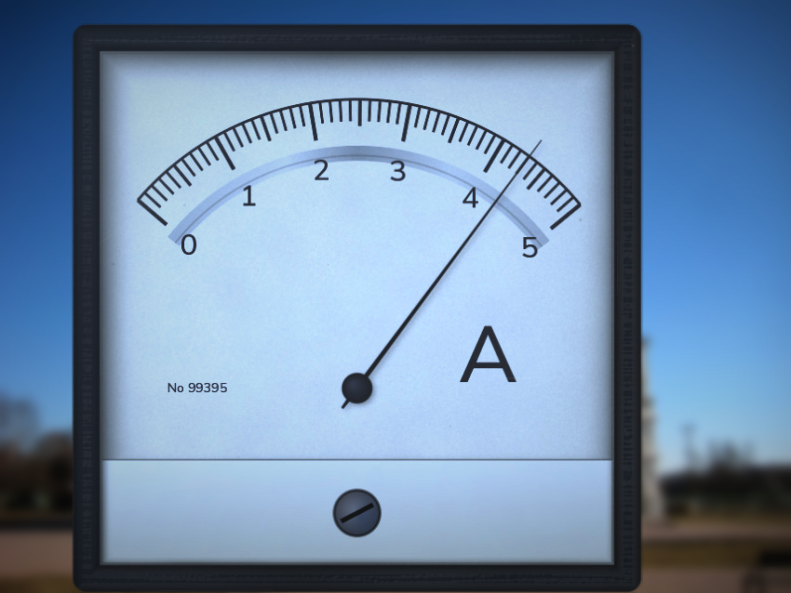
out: 4.3,A
